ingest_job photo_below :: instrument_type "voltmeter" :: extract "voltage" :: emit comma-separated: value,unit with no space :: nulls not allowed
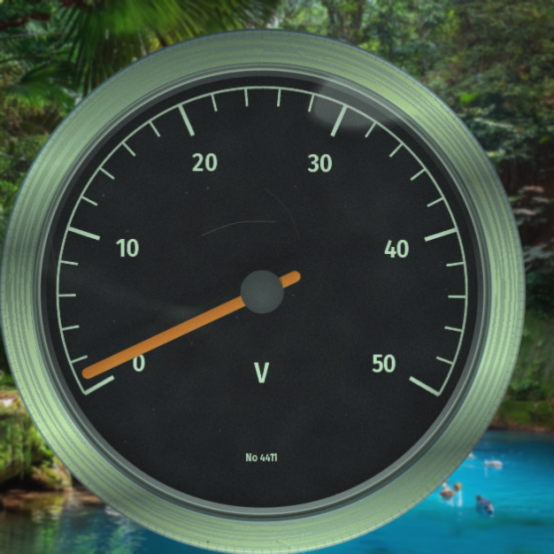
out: 1,V
